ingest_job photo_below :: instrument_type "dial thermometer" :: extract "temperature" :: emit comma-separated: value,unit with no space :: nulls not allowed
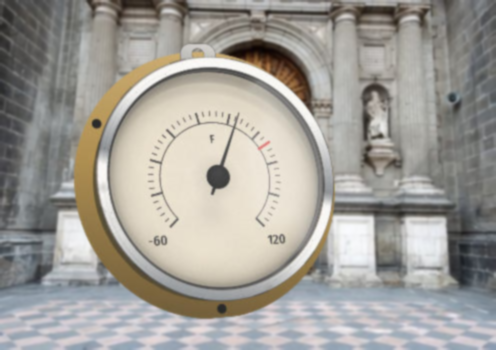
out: 44,°F
